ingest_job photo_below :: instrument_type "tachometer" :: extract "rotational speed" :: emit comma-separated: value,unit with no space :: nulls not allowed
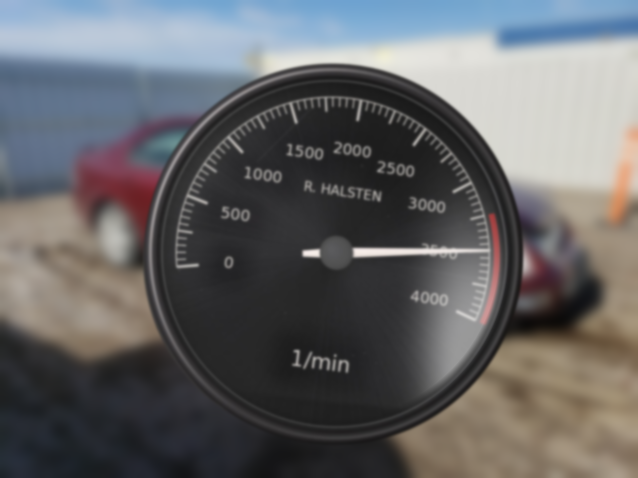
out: 3500,rpm
